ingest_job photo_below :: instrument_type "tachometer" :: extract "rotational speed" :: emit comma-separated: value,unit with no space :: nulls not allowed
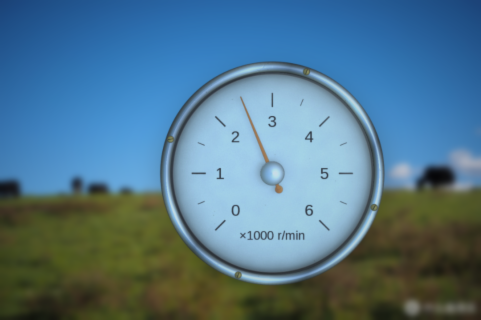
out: 2500,rpm
